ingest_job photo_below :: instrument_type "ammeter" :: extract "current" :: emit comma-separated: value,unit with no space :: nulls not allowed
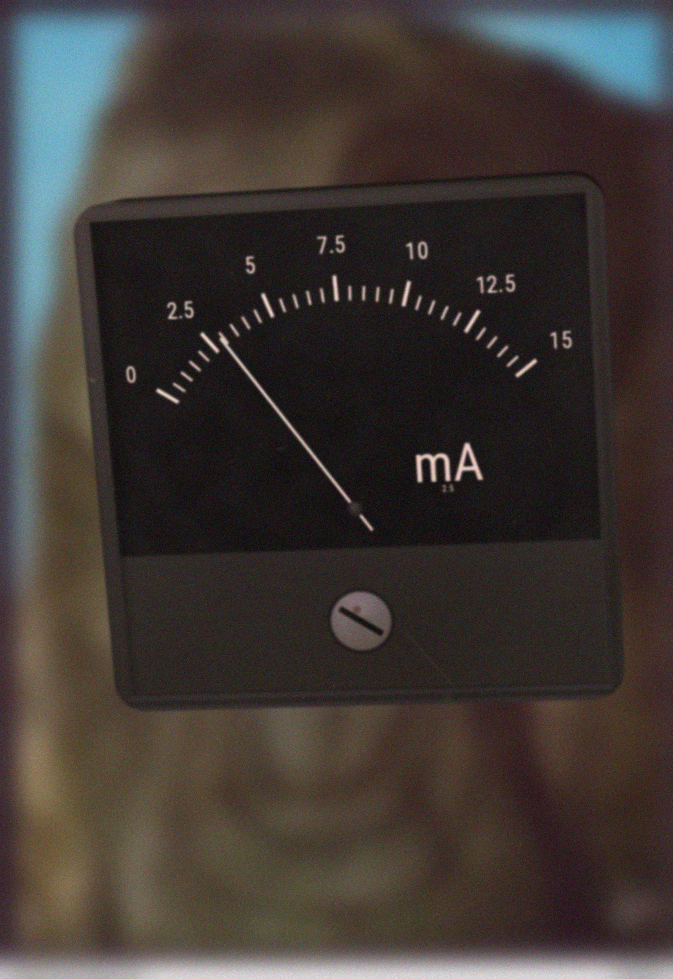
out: 3,mA
